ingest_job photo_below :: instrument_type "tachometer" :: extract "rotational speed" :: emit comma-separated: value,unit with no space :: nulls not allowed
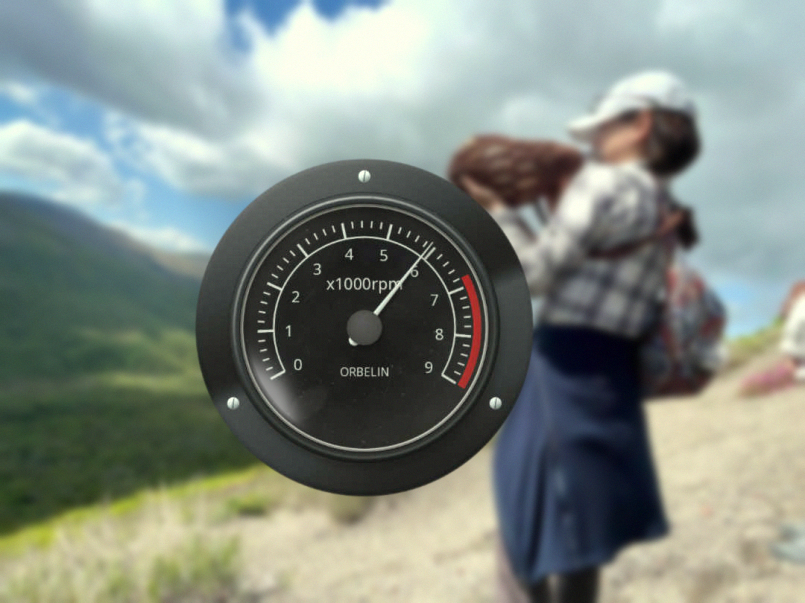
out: 5900,rpm
